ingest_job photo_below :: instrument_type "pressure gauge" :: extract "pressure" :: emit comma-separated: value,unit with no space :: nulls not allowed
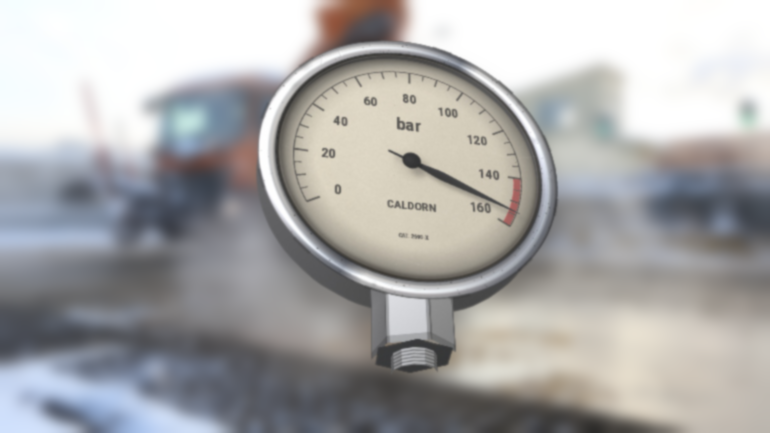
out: 155,bar
